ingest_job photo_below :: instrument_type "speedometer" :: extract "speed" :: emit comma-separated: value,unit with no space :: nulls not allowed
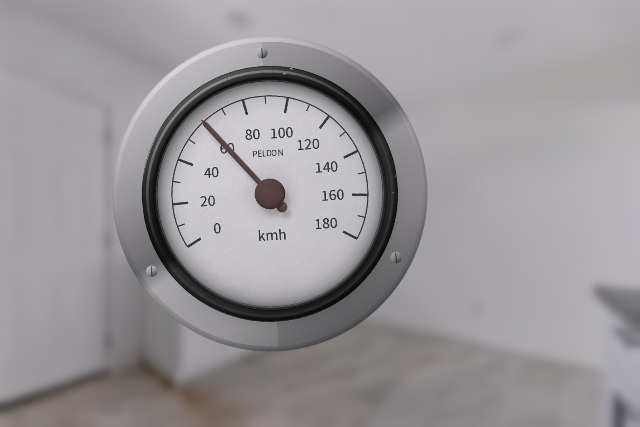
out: 60,km/h
